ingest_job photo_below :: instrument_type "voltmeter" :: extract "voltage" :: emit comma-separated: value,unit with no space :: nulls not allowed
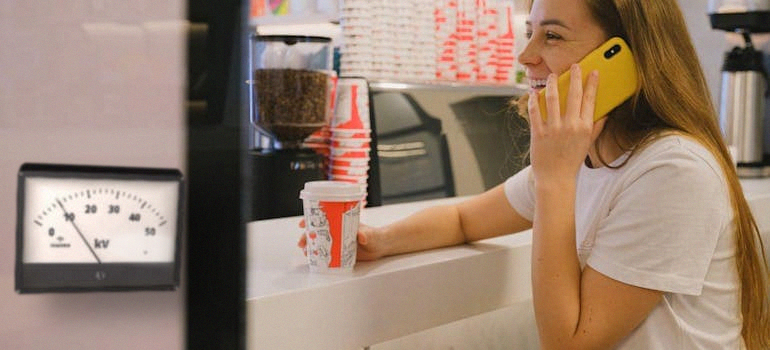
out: 10,kV
